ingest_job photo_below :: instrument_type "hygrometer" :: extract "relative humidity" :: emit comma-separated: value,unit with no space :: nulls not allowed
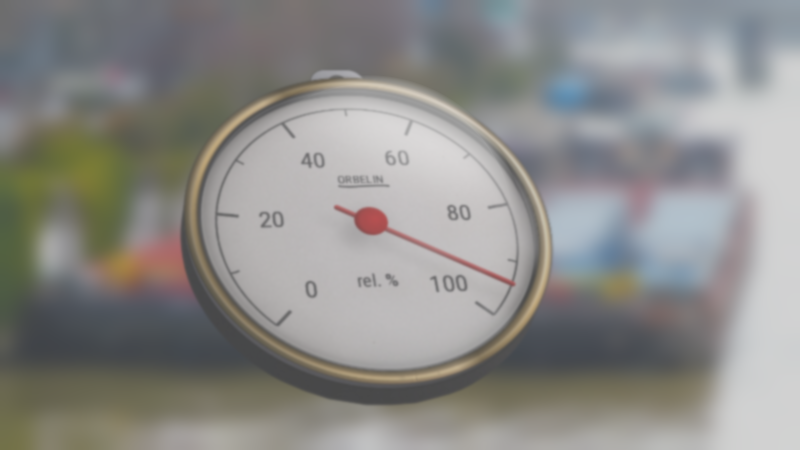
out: 95,%
